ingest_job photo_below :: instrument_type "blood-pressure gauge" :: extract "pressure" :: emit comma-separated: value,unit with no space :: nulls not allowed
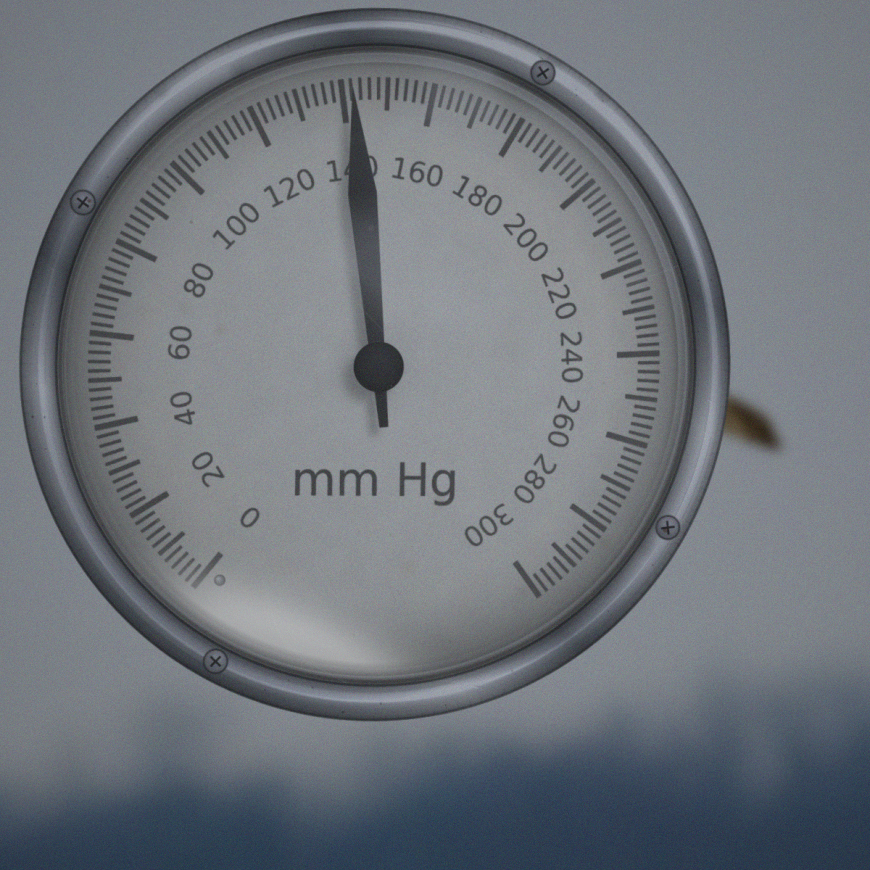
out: 142,mmHg
